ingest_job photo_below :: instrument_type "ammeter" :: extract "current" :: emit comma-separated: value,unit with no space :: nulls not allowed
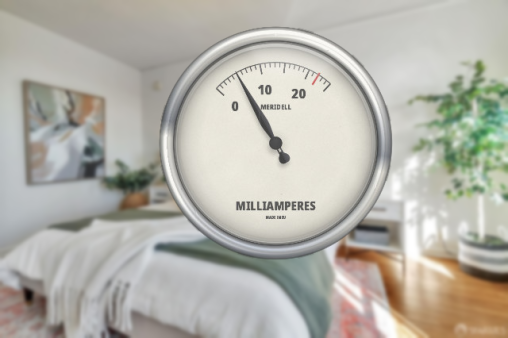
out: 5,mA
